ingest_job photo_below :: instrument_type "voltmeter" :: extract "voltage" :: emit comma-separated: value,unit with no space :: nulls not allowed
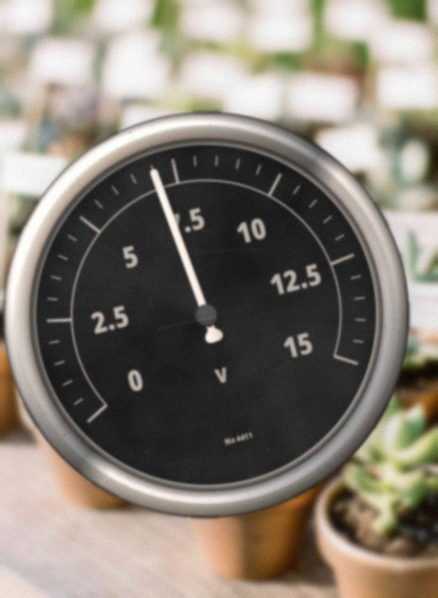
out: 7,V
